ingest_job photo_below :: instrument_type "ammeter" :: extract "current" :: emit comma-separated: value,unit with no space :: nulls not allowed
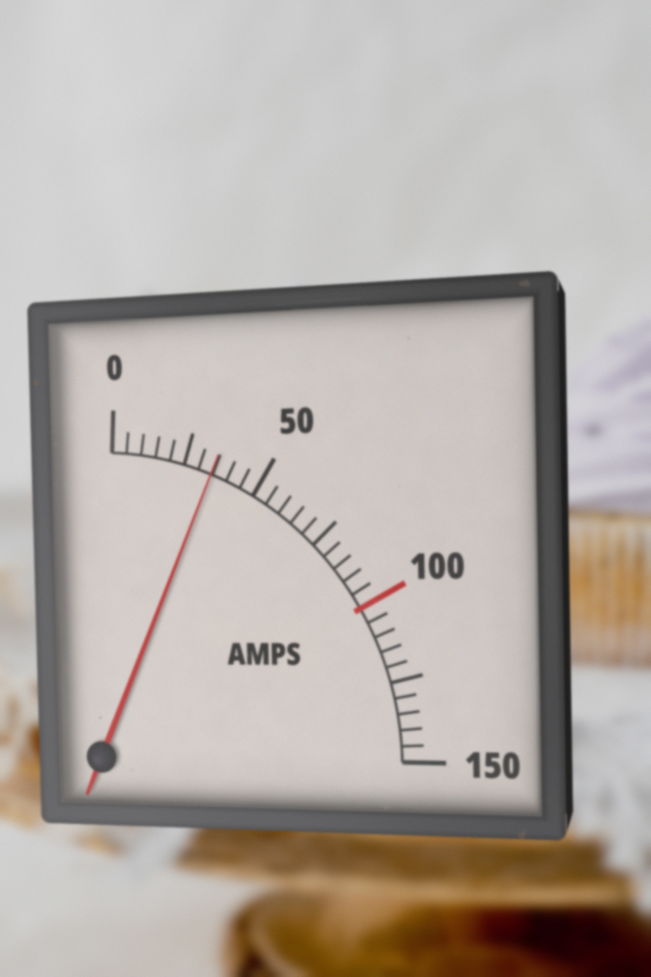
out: 35,A
